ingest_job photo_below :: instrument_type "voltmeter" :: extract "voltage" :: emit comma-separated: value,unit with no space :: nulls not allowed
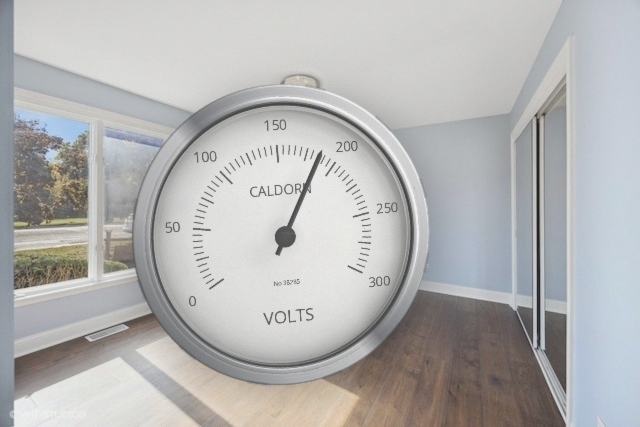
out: 185,V
